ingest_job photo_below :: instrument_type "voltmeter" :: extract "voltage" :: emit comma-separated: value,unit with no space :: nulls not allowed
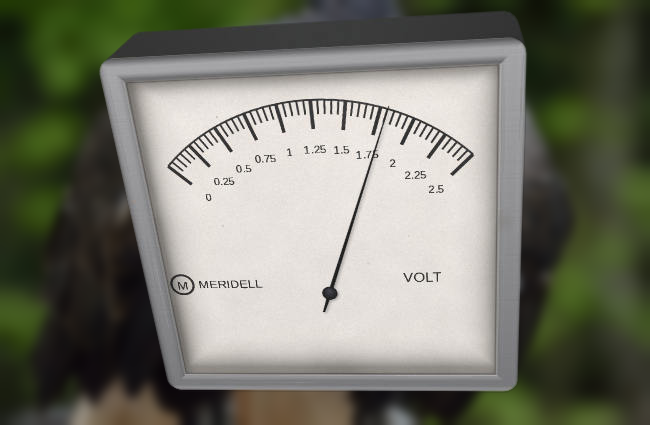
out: 1.8,V
